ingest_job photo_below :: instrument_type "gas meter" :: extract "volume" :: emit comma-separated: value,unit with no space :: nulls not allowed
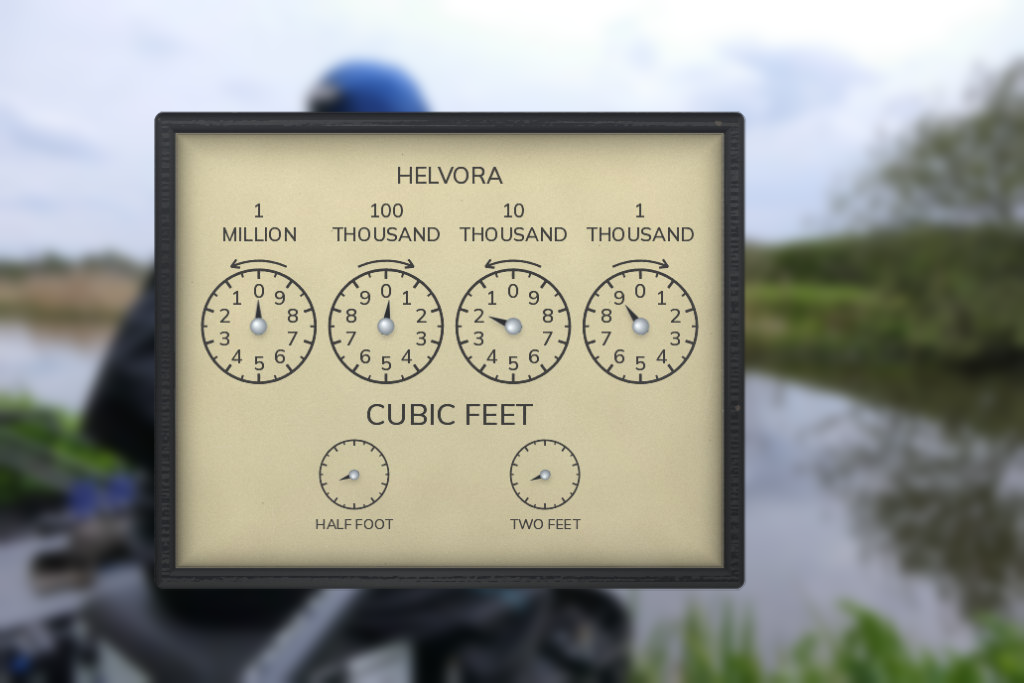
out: 1900,ft³
